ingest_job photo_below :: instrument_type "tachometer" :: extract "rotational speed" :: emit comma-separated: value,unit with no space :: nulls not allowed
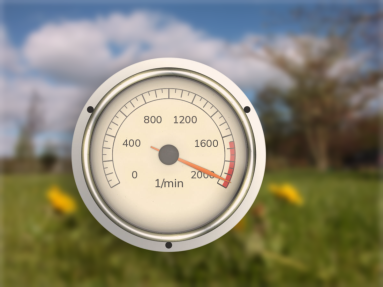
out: 1950,rpm
